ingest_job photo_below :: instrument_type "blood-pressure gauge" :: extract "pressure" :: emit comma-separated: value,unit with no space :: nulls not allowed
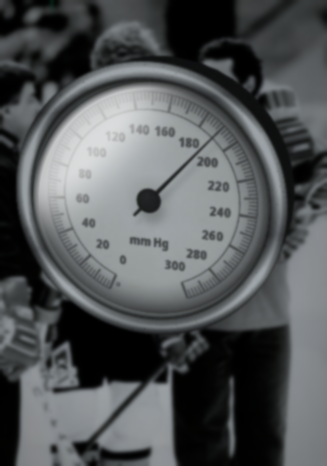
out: 190,mmHg
